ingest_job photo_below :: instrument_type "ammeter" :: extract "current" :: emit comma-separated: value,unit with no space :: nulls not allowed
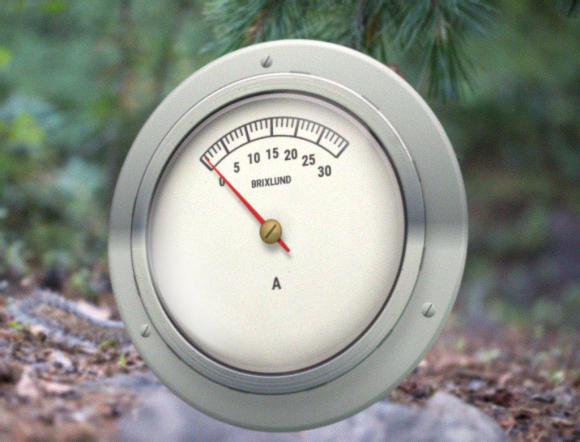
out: 1,A
